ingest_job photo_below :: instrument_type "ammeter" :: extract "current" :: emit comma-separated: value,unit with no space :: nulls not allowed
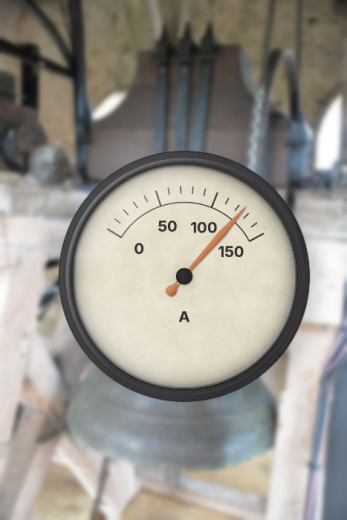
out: 125,A
